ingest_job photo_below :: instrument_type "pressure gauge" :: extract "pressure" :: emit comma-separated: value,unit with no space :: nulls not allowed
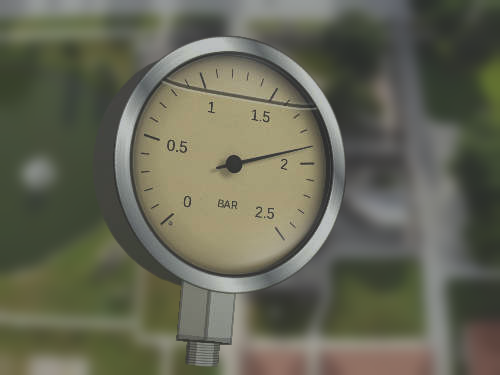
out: 1.9,bar
